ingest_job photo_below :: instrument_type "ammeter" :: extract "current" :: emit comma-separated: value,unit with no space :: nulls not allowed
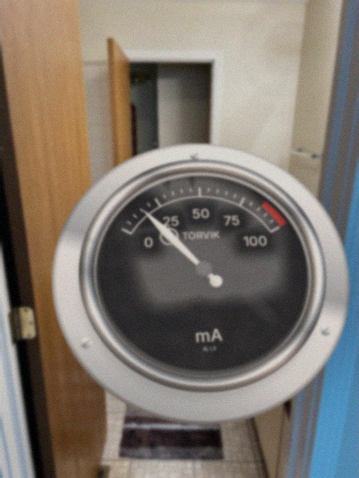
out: 15,mA
